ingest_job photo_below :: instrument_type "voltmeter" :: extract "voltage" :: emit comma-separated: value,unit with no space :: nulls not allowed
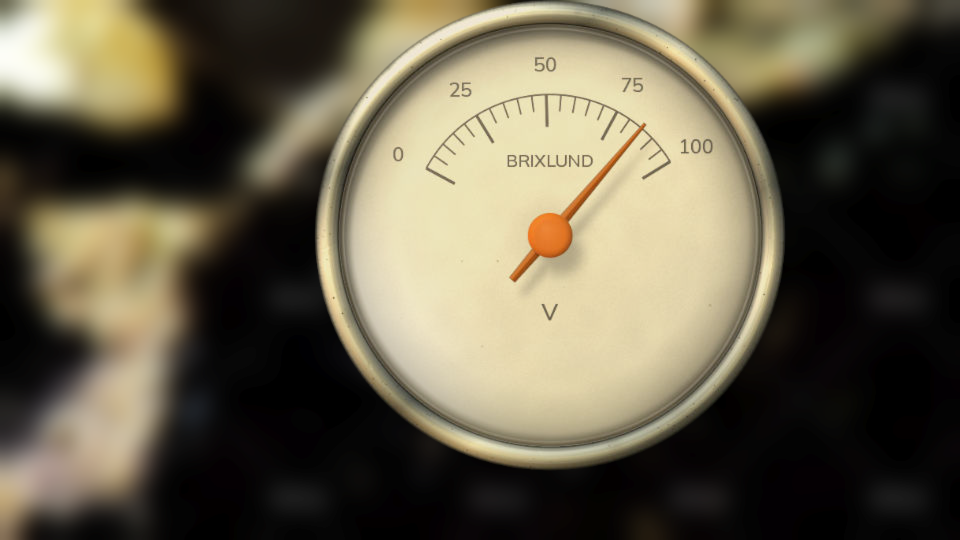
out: 85,V
